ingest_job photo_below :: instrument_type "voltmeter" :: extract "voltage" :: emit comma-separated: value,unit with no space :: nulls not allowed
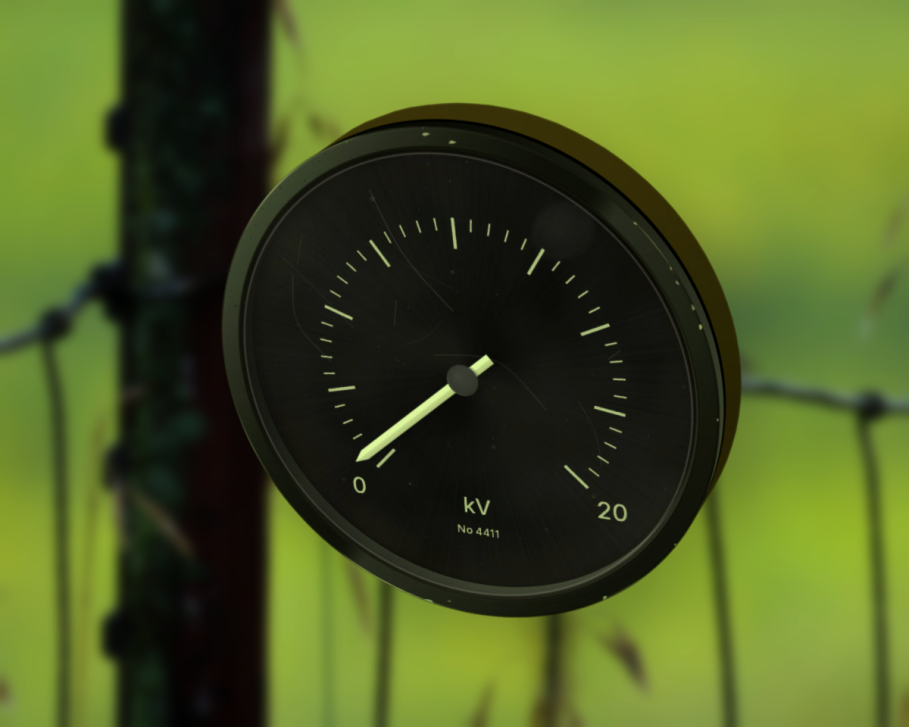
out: 0.5,kV
